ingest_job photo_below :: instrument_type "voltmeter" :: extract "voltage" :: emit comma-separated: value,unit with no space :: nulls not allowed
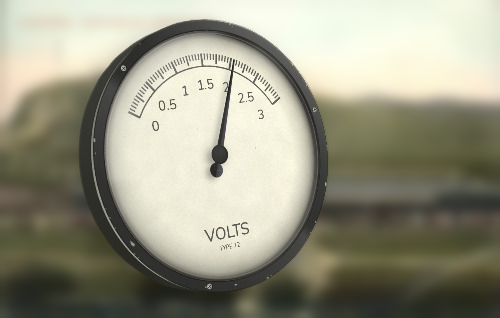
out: 2,V
